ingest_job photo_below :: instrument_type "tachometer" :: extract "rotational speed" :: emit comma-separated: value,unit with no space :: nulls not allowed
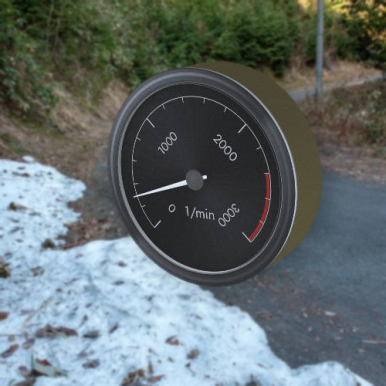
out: 300,rpm
